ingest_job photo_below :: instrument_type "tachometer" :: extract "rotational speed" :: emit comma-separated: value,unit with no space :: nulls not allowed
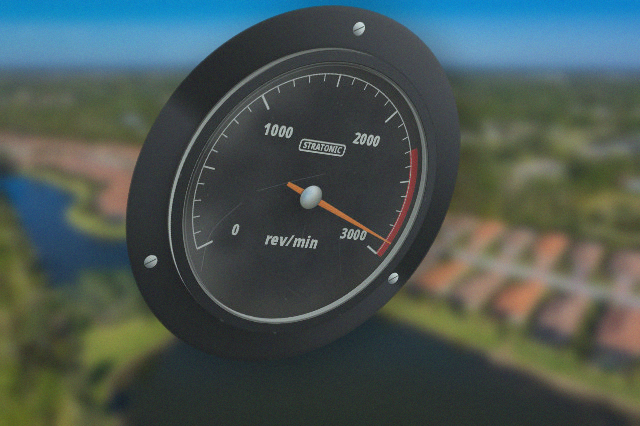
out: 2900,rpm
